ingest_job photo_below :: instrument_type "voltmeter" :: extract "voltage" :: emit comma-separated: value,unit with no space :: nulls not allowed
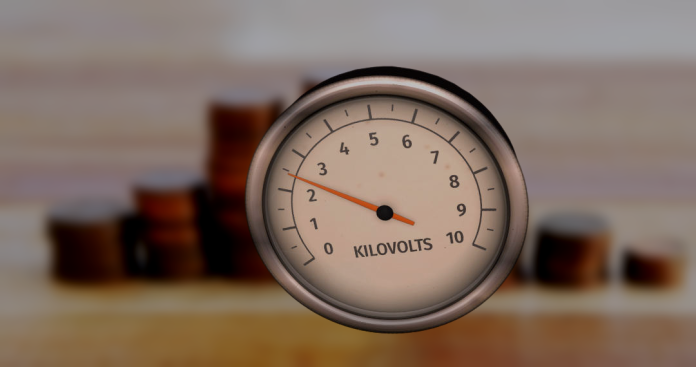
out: 2.5,kV
